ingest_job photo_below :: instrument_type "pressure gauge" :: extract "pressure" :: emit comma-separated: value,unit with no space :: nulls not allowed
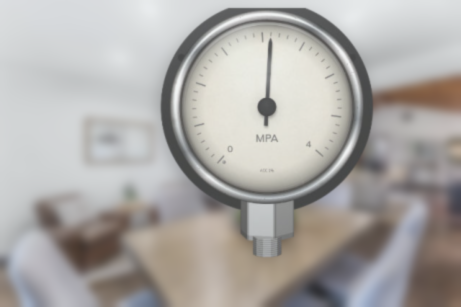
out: 2.1,MPa
